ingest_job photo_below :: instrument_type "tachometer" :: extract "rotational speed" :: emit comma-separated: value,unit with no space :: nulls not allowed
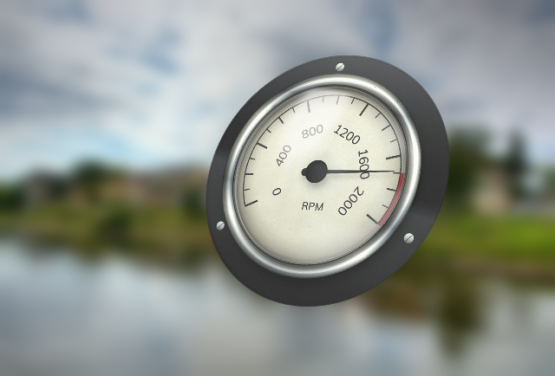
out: 1700,rpm
